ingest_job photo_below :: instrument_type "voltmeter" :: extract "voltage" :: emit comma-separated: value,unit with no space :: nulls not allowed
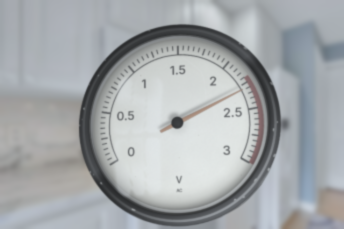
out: 2.3,V
